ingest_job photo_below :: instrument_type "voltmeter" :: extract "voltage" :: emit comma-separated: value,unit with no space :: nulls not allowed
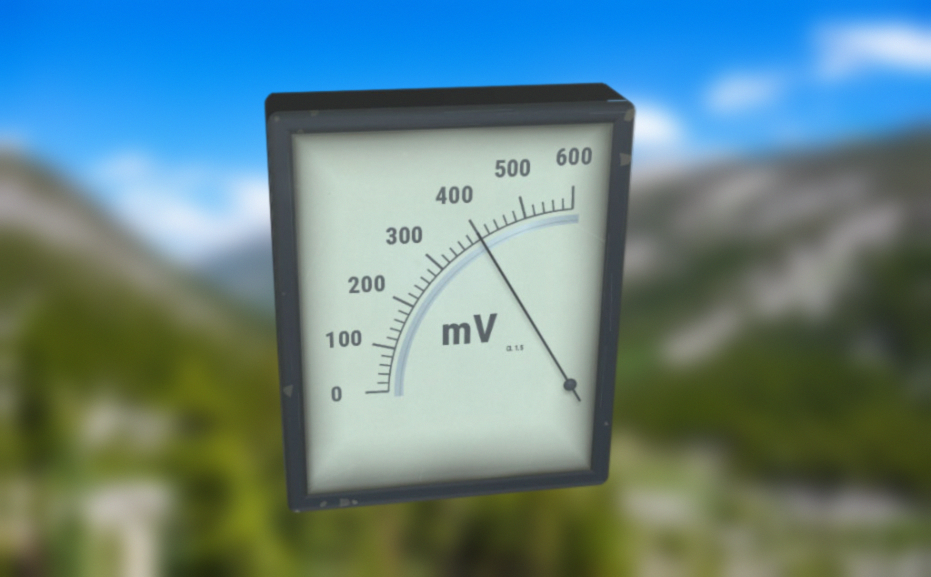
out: 400,mV
